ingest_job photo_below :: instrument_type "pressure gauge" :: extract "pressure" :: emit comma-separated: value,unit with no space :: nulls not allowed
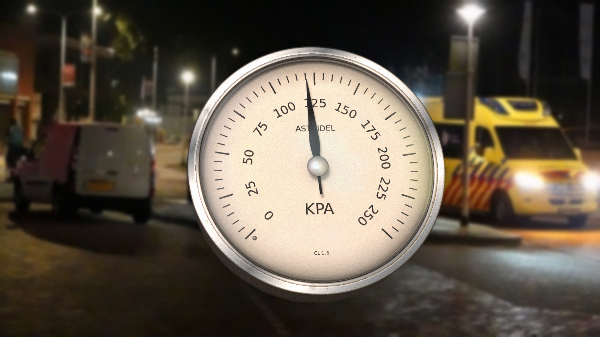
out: 120,kPa
